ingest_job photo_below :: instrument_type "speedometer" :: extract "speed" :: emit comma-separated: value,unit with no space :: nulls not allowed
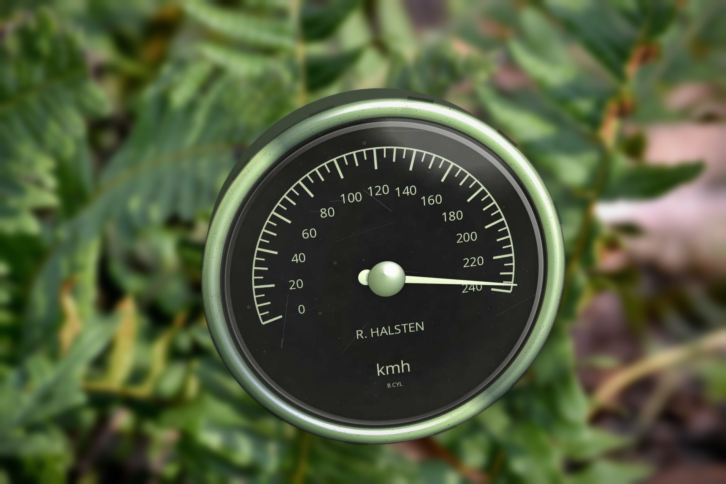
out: 235,km/h
